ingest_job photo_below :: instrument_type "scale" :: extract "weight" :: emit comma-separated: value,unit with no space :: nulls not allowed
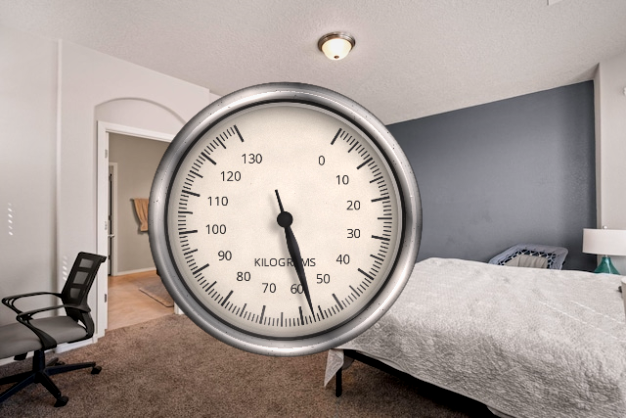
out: 57,kg
